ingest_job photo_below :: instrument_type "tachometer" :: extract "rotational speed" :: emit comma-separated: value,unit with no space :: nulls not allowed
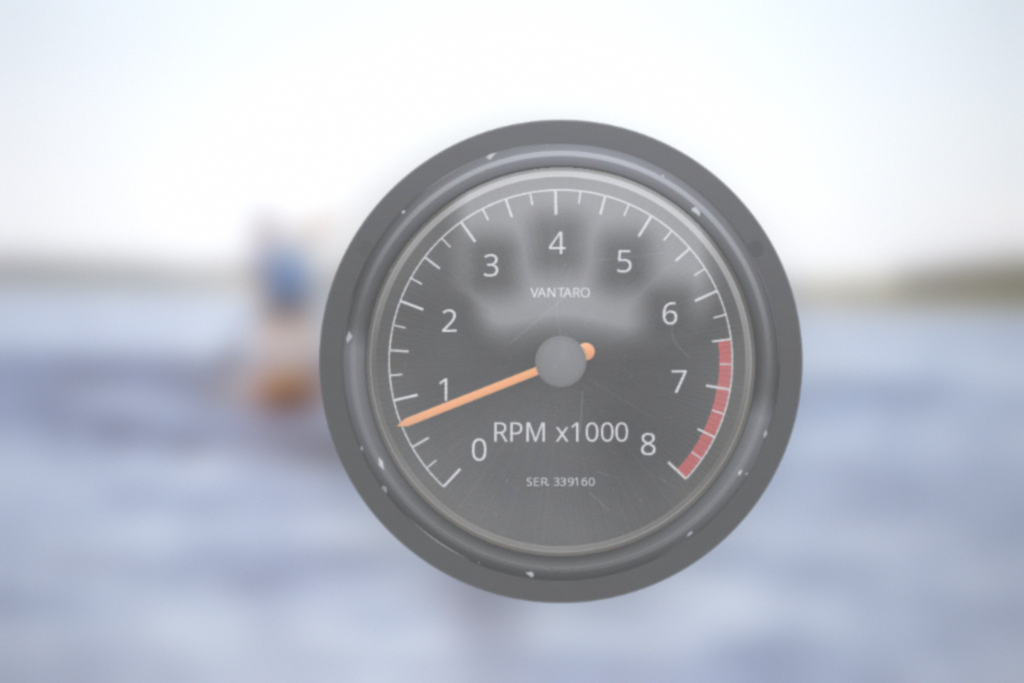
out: 750,rpm
